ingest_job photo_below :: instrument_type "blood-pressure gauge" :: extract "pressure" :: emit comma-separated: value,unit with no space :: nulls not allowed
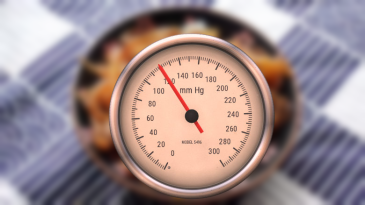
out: 120,mmHg
